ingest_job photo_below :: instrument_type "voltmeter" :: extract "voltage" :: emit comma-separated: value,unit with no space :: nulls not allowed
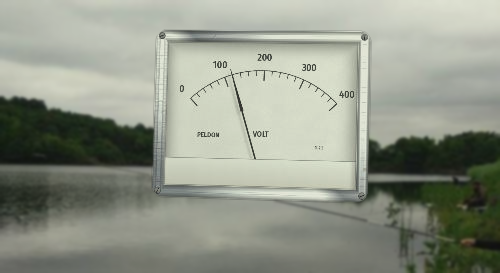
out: 120,V
